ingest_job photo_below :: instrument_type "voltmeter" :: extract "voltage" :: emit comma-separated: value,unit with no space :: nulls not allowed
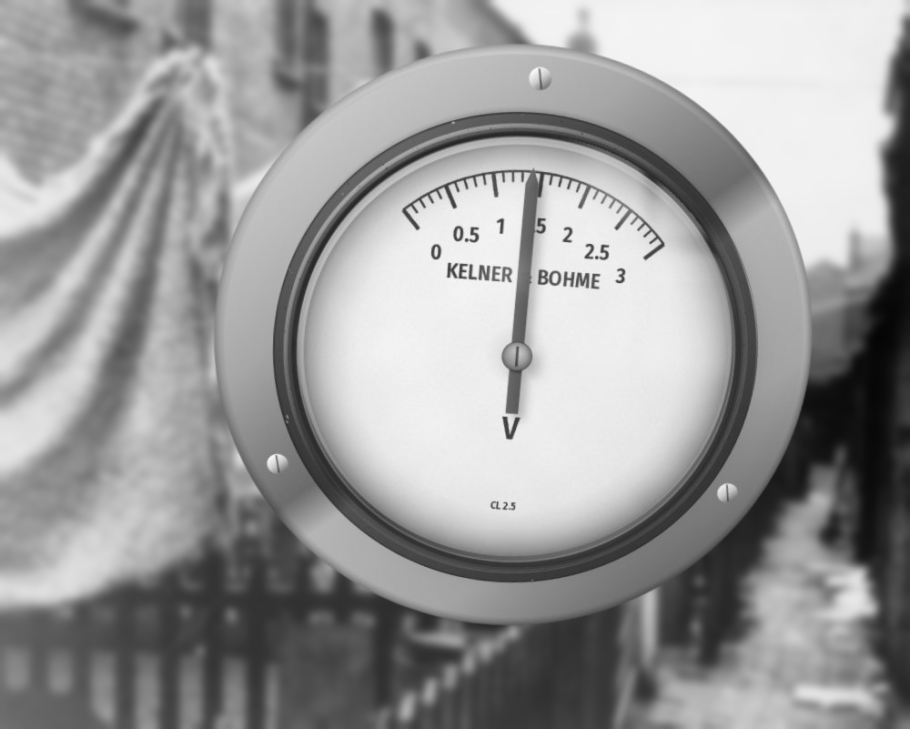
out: 1.4,V
